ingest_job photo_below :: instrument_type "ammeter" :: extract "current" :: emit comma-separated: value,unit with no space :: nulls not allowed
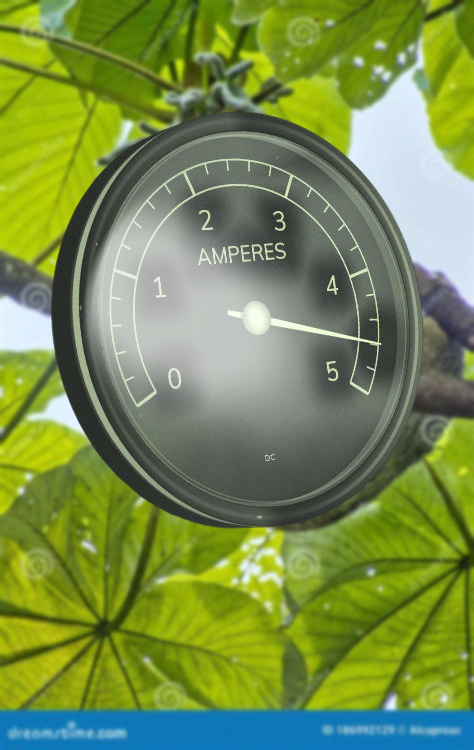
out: 4.6,A
